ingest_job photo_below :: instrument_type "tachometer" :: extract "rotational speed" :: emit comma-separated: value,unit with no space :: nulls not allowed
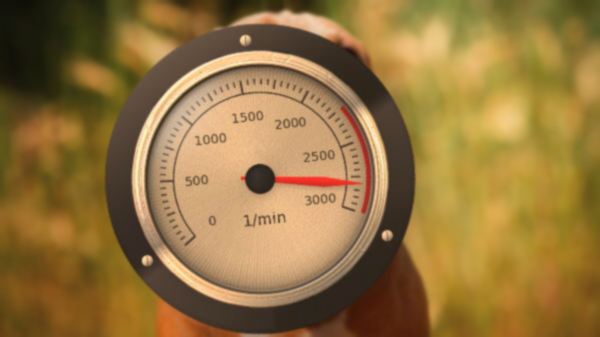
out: 2800,rpm
